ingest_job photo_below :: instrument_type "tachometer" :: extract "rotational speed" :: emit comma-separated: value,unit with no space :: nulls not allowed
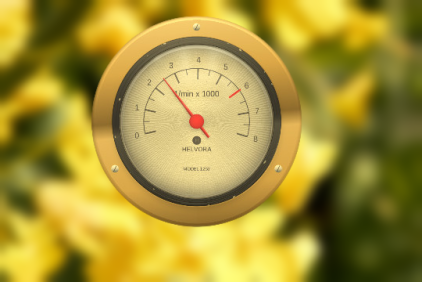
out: 2500,rpm
